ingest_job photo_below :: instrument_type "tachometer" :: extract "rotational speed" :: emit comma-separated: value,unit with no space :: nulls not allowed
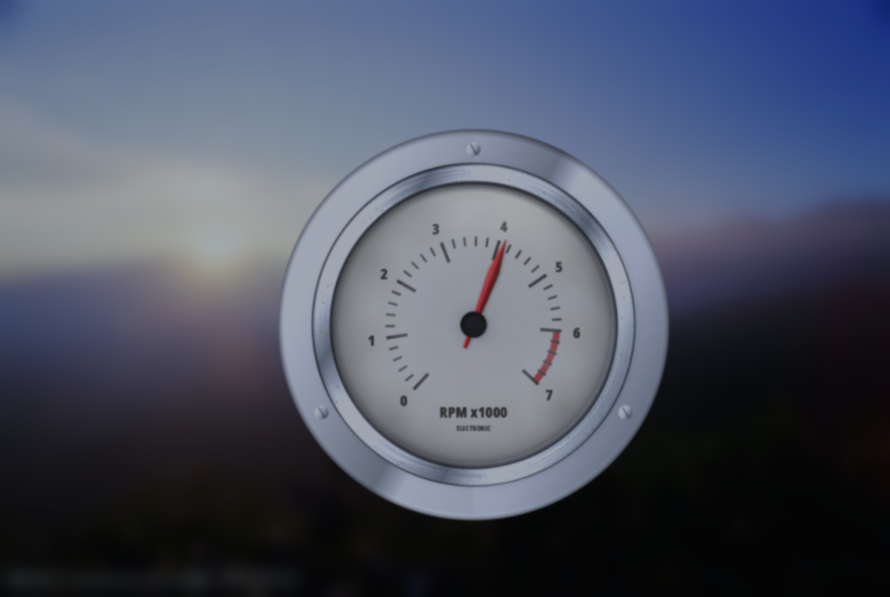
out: 4100,rpm
